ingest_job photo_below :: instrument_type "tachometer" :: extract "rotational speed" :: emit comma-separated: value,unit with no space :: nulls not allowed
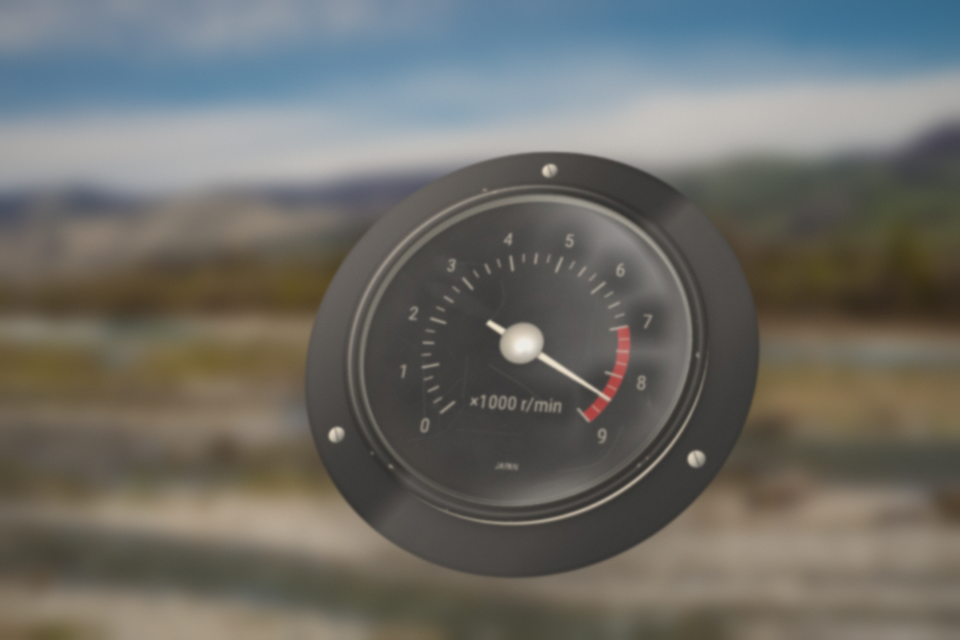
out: 8500,rpm
